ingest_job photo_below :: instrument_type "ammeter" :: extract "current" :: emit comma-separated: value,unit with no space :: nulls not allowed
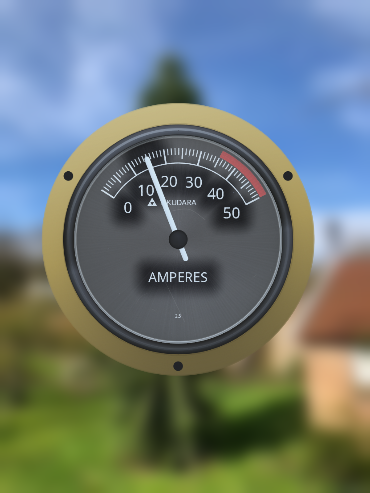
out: 15,A
